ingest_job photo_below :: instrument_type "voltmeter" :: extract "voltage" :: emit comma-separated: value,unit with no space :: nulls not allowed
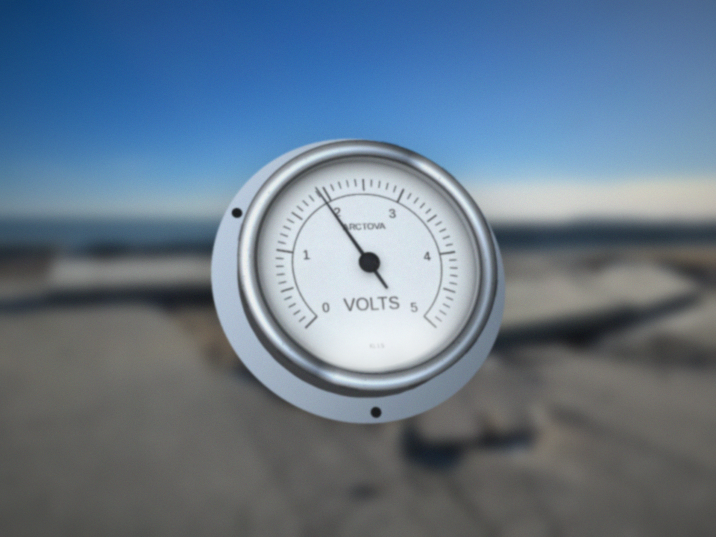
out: 1.9,V
